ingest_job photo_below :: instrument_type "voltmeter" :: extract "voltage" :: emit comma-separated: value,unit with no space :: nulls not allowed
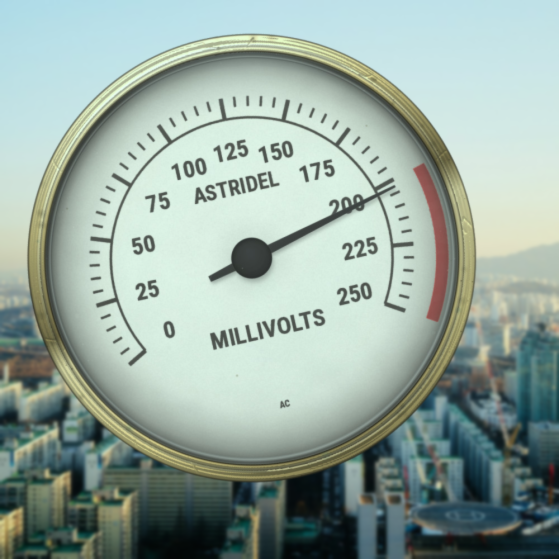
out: 202.5,mV
